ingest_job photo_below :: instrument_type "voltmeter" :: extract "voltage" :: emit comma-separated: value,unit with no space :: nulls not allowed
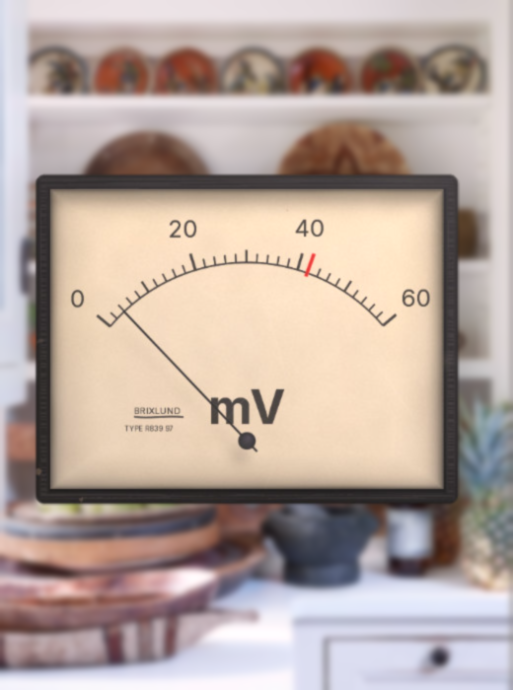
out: 4,mV
